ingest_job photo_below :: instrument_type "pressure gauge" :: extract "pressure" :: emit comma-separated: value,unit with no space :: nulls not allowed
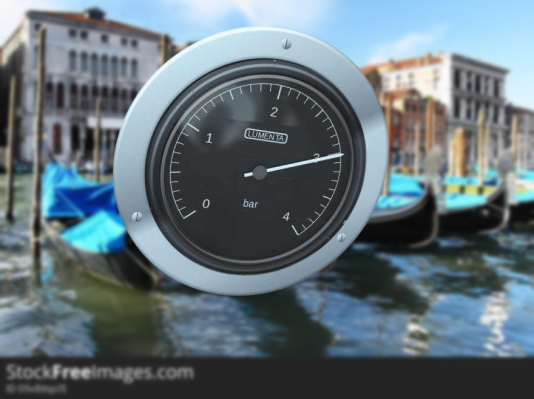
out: 3,bar
